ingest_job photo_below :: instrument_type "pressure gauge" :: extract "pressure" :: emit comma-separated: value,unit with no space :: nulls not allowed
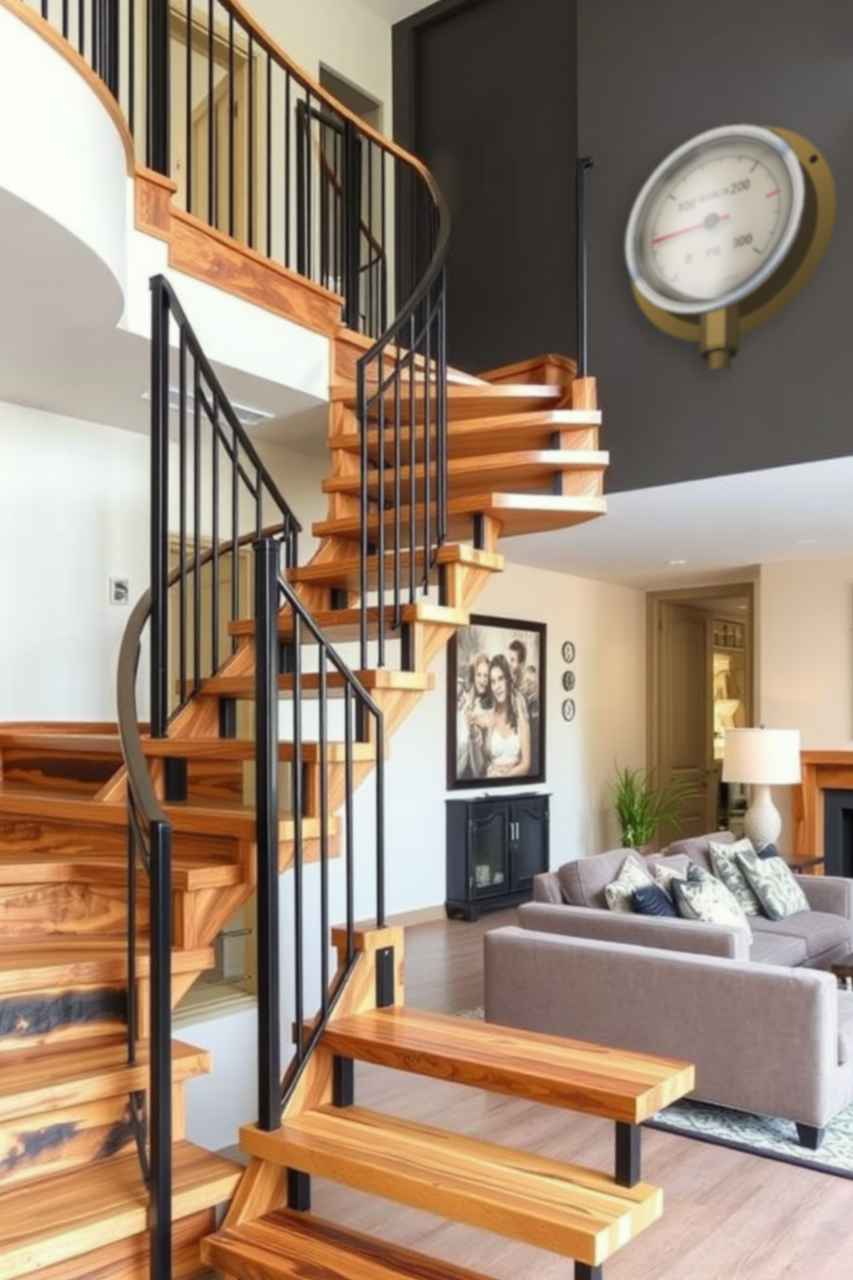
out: 50,psi
